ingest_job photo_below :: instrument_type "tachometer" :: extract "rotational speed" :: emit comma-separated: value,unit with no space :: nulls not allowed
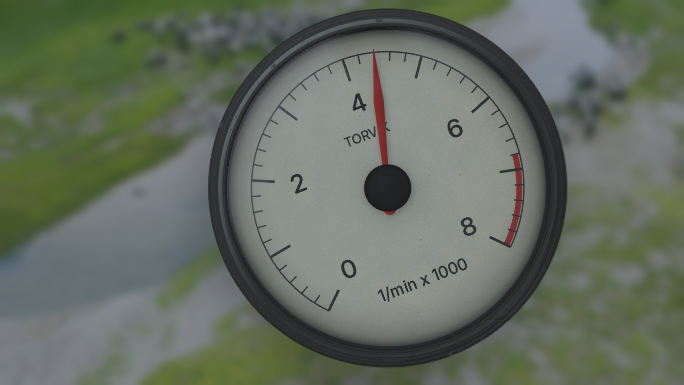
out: 4400,rpm
